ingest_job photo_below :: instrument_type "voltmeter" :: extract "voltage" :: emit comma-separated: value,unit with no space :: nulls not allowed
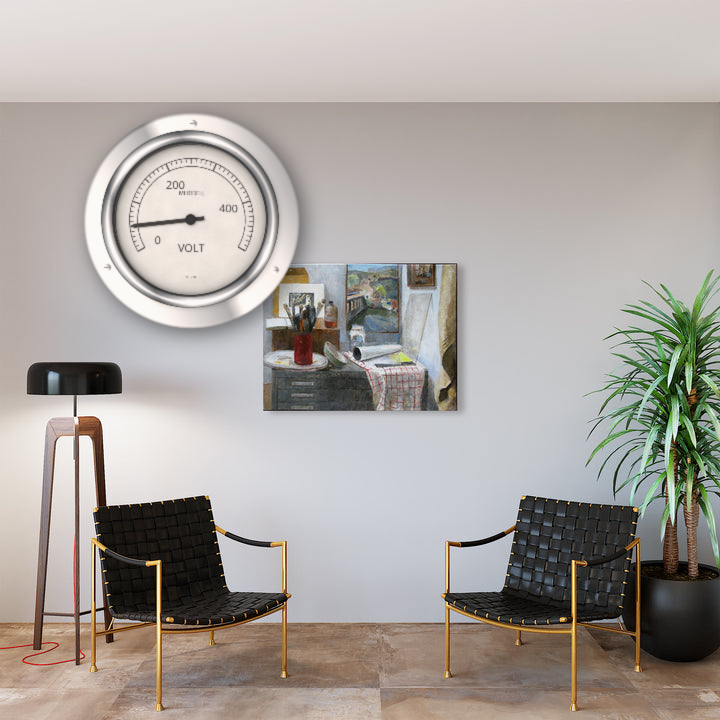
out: 50,V
